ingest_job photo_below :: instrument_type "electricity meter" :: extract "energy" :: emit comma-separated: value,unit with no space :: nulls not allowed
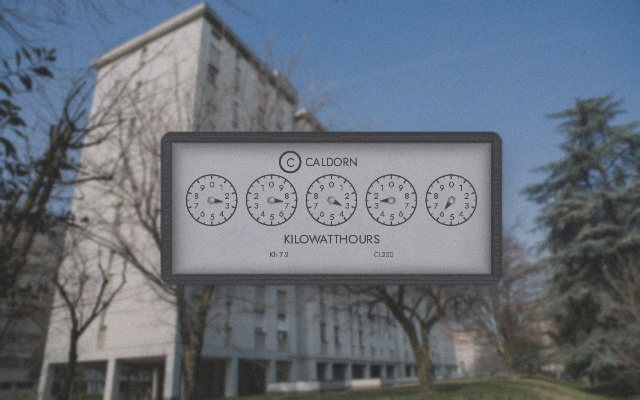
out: 27326,kWh
